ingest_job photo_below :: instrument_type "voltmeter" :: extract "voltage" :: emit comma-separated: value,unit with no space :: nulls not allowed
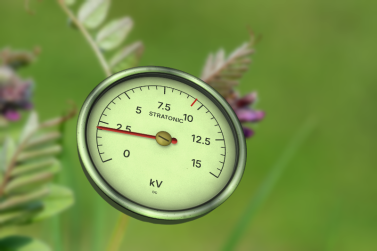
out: 2,kV
